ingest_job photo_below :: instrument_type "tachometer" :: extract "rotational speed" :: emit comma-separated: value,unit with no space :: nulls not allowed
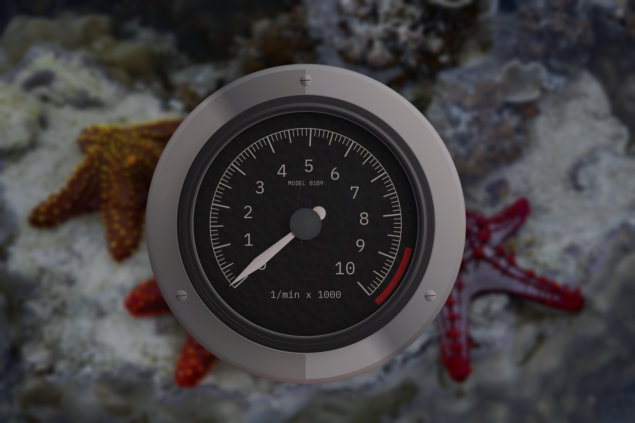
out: 100,rpm
